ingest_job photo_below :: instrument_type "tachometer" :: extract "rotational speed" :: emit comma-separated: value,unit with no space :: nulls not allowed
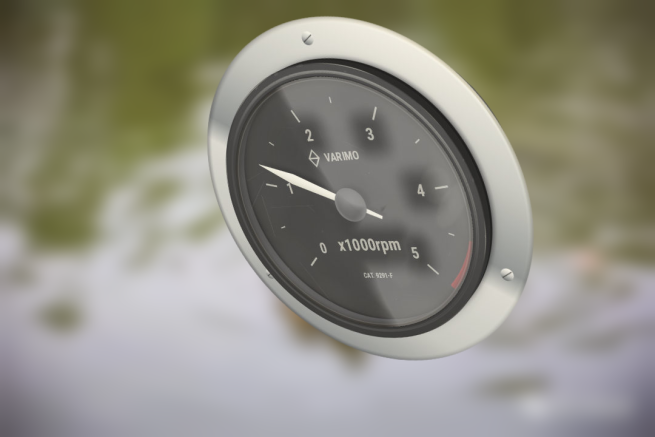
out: 1250,rpm
